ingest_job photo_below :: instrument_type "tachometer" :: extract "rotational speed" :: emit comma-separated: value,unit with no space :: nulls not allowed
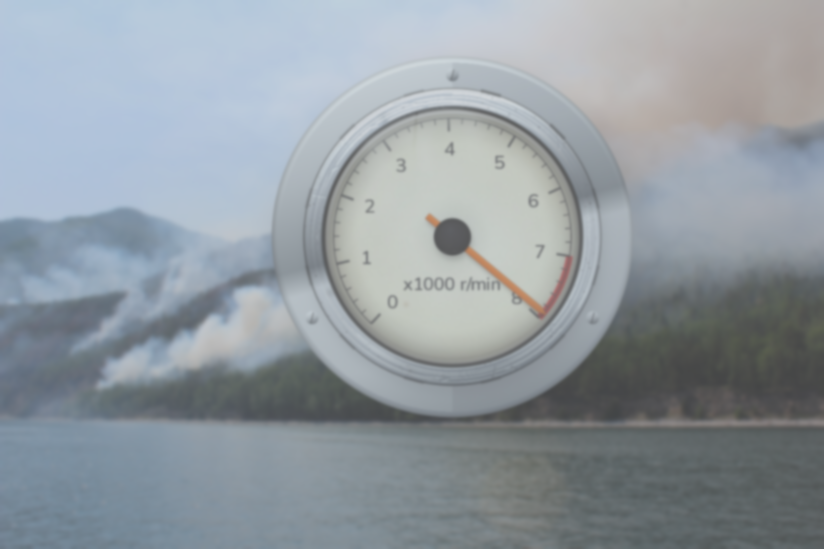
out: 7900,rpm
